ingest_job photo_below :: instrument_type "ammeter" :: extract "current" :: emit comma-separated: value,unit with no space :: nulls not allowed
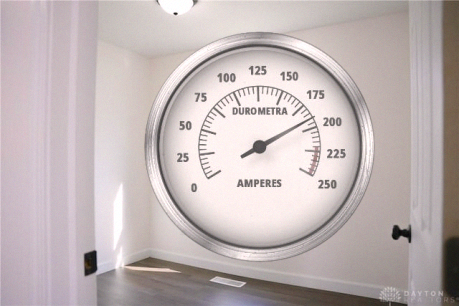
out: 190,A
